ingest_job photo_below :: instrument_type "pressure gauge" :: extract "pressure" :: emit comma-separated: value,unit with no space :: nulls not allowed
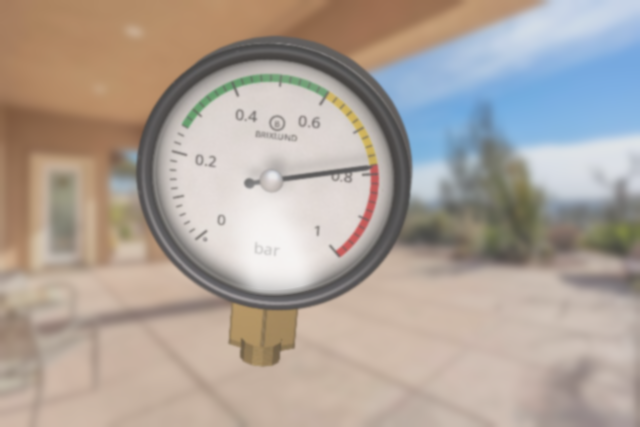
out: 0.78,bar
